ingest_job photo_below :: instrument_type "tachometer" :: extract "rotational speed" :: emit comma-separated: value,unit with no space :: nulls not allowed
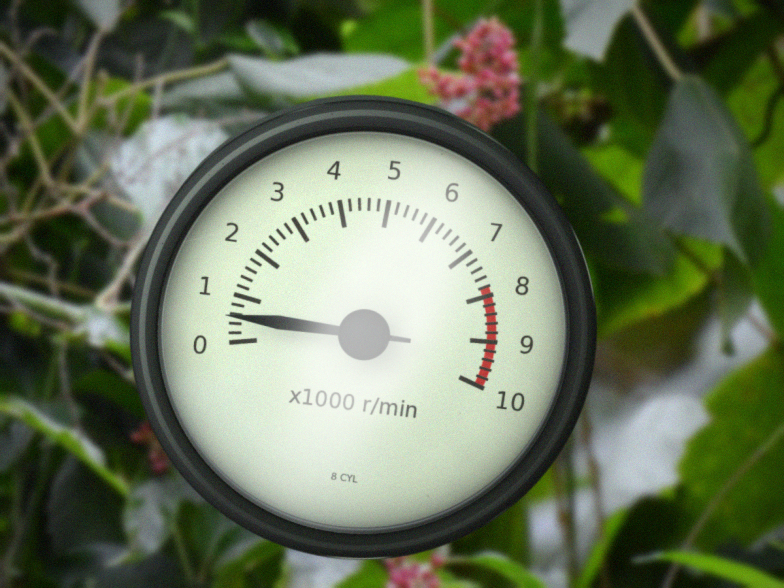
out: 600,rpm
